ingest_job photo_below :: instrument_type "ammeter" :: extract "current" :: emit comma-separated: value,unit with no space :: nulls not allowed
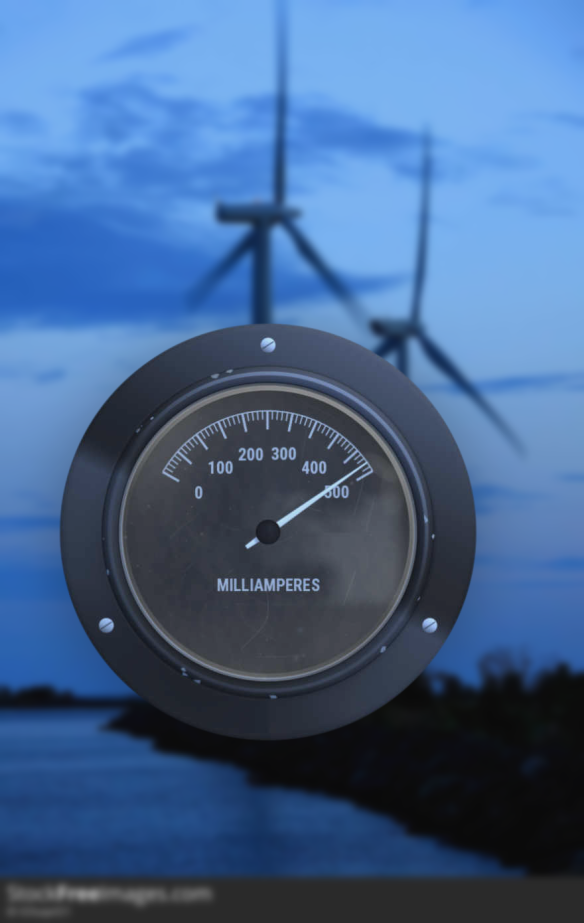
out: 480,mA
